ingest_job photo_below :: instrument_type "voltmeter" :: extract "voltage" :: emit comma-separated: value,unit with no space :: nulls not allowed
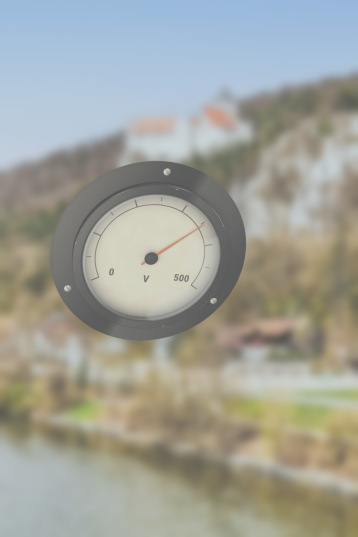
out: 350,V
